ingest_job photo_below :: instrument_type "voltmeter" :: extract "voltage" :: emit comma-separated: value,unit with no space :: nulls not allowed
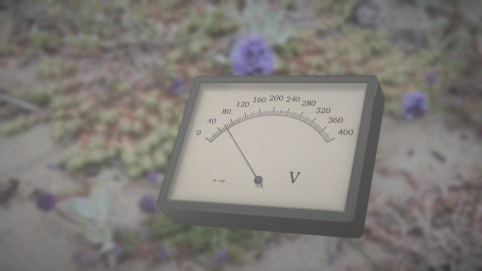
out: 60,V
